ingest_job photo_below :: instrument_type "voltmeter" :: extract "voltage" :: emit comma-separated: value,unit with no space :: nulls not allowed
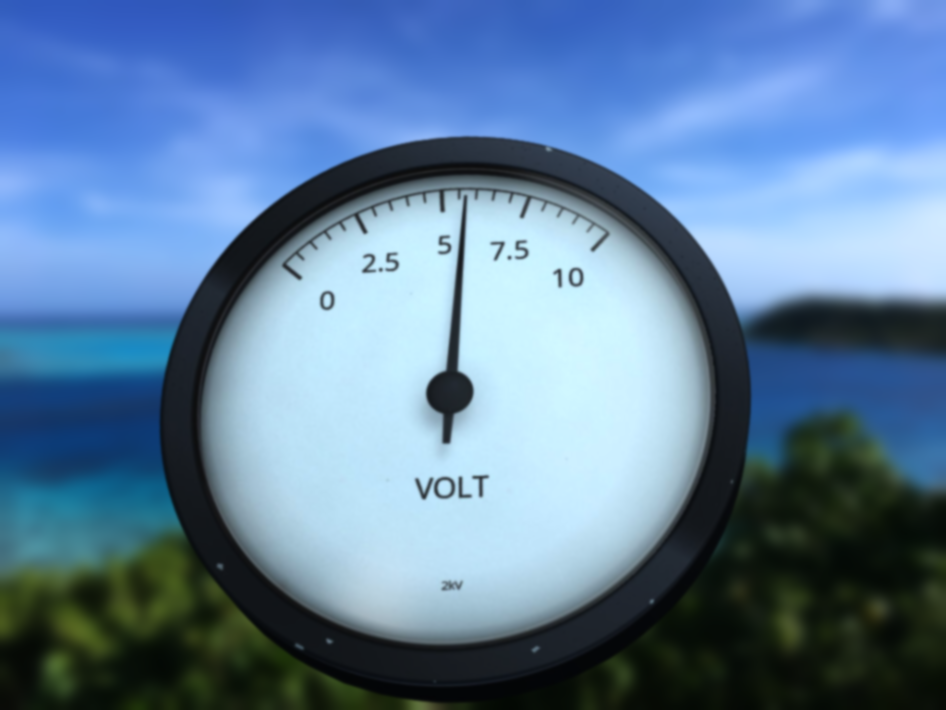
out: 5.75,V
